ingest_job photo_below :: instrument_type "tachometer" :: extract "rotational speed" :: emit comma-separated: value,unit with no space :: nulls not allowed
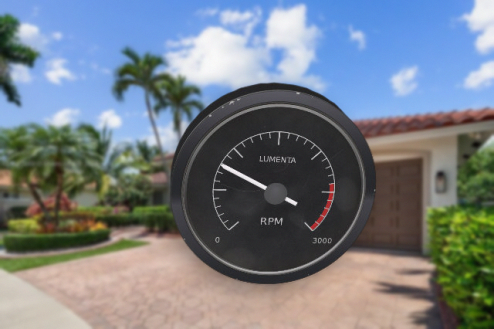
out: 800,rpm
